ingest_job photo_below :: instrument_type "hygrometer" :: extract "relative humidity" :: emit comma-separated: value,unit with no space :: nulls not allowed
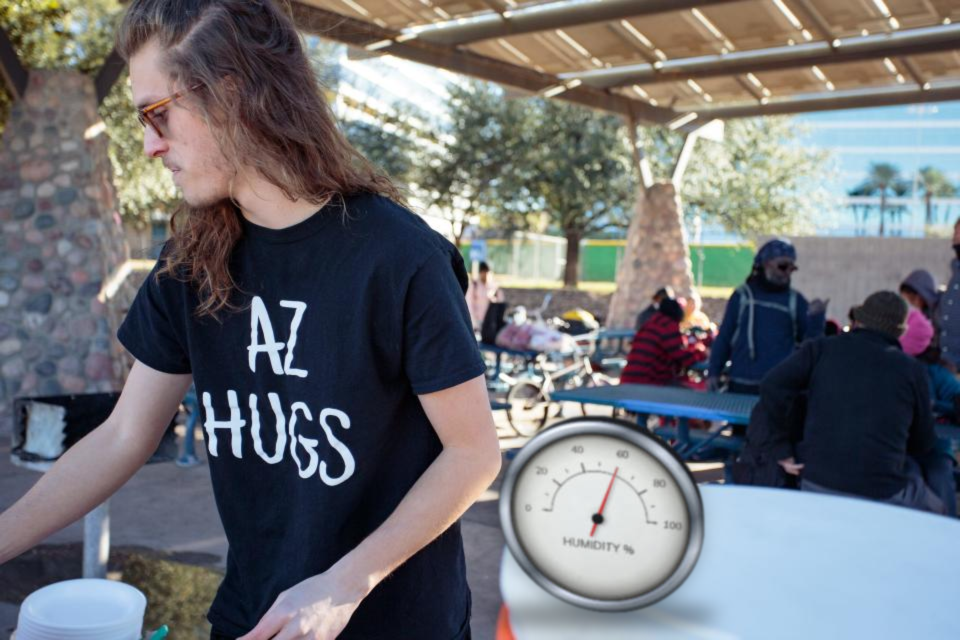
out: 60,%
